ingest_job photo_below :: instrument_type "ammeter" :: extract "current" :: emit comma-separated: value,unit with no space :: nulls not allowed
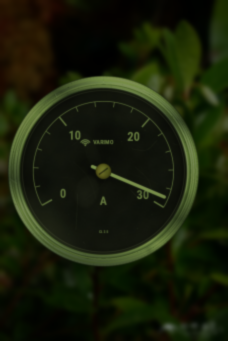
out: 29,A
